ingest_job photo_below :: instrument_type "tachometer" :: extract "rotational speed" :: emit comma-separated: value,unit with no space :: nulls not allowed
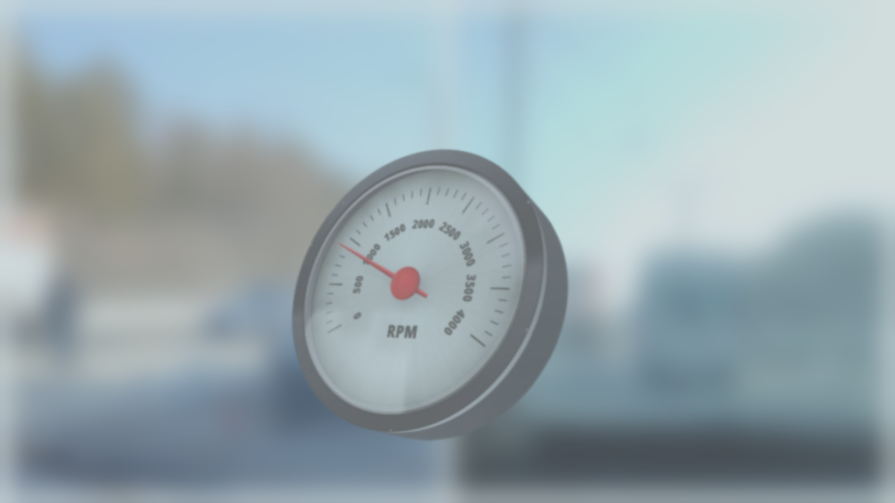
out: 900,rpm
